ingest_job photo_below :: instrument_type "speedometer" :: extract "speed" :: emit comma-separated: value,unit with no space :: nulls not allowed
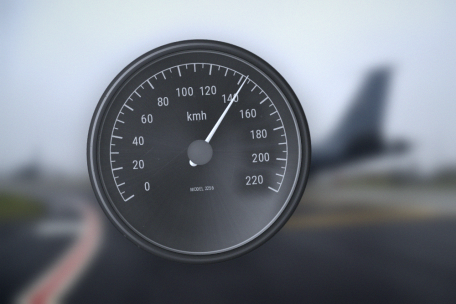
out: 142.5,km/h
